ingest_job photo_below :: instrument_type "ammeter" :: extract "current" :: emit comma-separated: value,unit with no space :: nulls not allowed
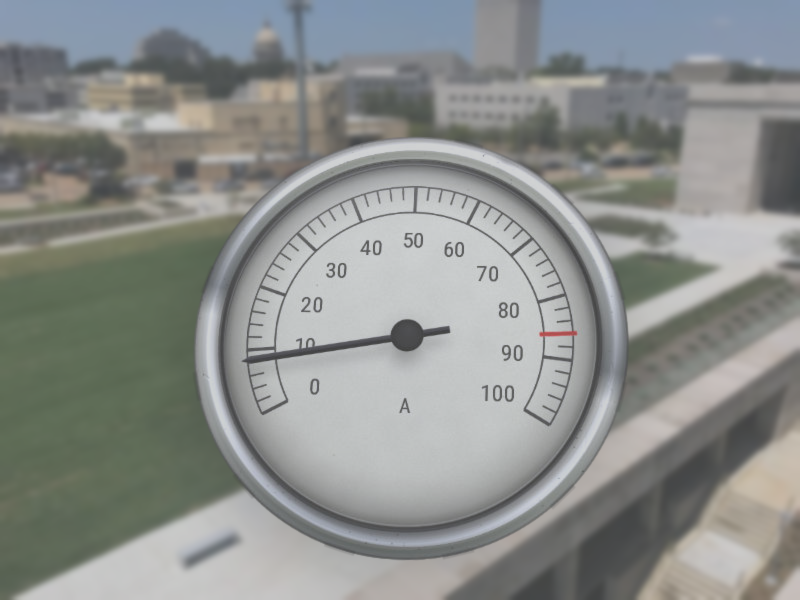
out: 8,A
